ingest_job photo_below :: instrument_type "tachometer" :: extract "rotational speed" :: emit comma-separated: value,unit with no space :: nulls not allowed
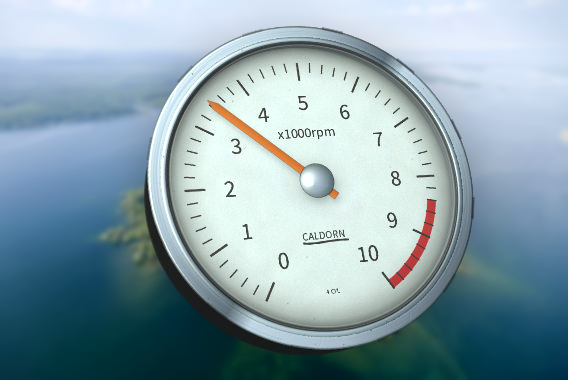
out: 3400,rpm
